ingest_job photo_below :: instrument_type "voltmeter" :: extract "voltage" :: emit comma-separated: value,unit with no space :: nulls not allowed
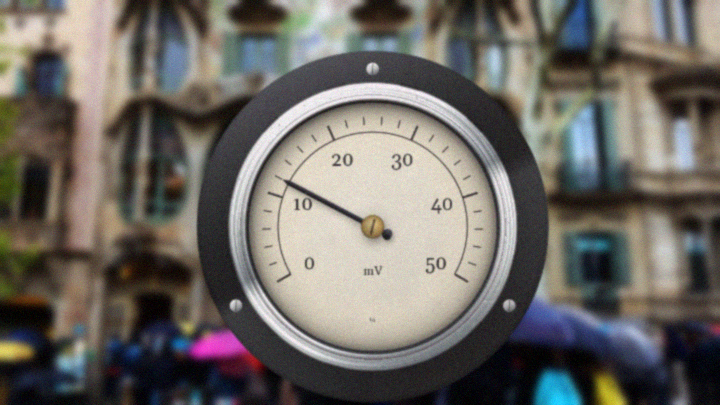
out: 12,mV
